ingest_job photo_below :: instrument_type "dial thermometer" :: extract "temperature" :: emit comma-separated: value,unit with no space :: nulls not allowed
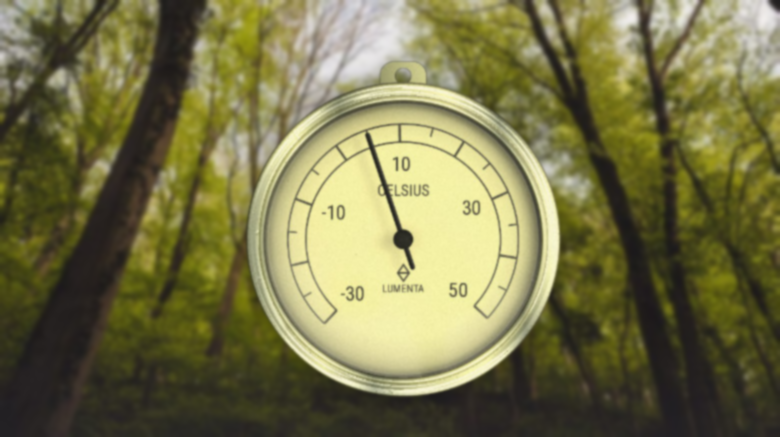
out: 5,°C
